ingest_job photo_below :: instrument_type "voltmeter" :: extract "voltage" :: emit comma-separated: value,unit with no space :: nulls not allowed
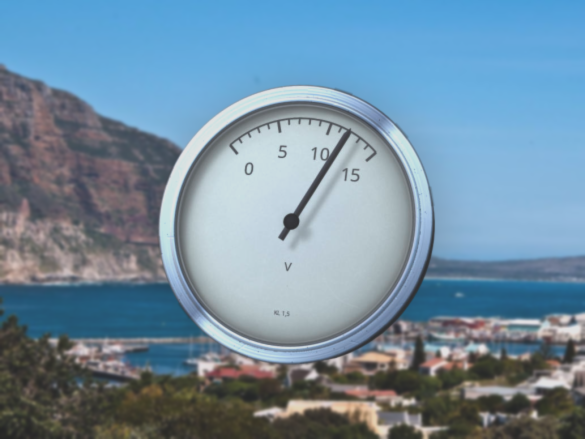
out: 12,V
